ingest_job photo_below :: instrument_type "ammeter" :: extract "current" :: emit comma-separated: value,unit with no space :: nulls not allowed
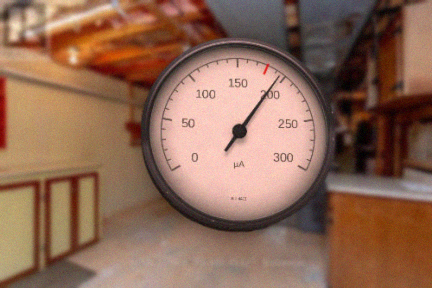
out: 195,µA
